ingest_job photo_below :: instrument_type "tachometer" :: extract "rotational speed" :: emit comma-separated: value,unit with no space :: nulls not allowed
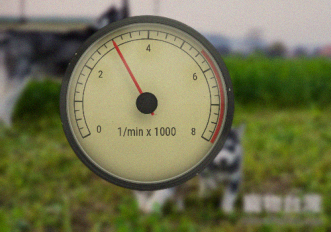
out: 3000,rpm
